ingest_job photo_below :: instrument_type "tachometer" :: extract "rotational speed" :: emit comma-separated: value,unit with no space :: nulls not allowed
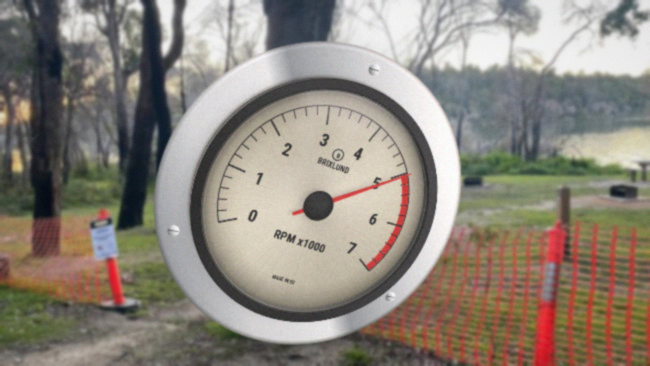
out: 5000,rpm
